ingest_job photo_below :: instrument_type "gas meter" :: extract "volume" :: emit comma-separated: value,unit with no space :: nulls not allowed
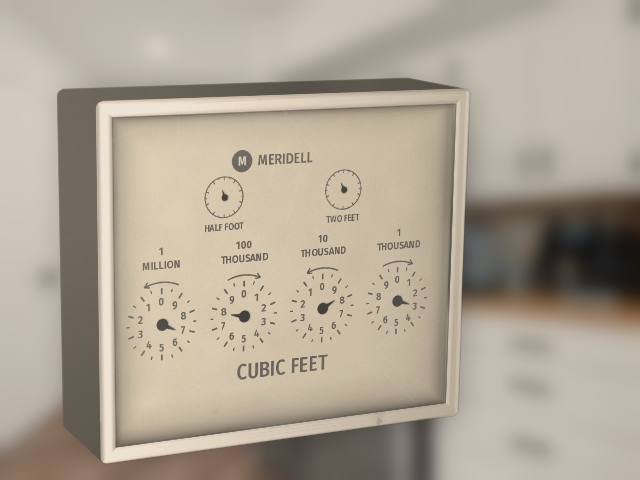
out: 678300,ft³
